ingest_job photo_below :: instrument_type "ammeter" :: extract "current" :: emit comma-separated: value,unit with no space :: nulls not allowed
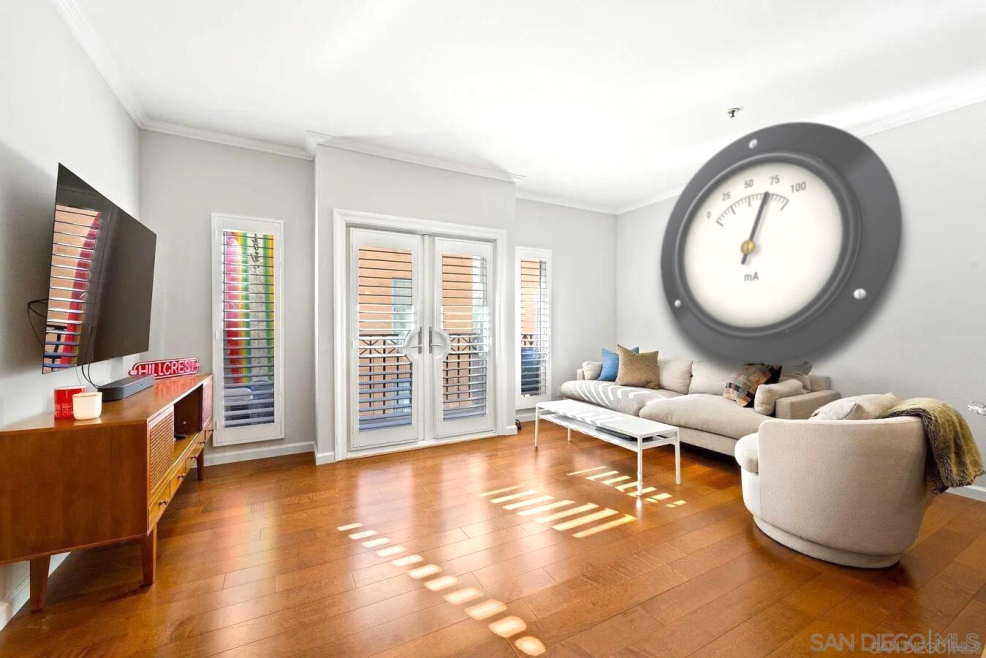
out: 75,mA
